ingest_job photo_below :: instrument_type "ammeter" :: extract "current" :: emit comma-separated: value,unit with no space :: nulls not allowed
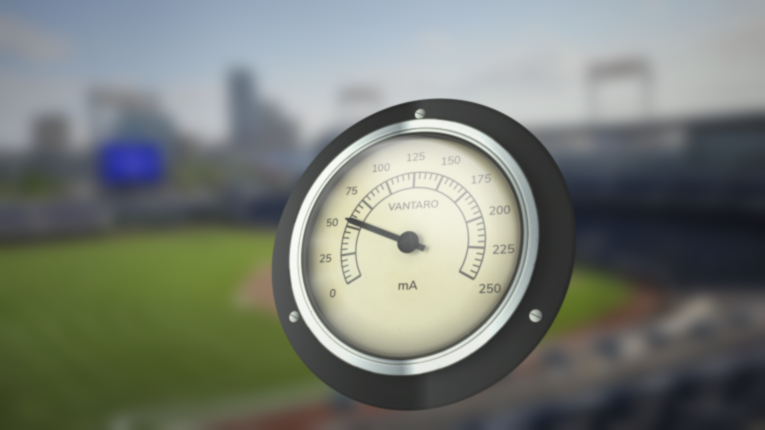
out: 55,mA
